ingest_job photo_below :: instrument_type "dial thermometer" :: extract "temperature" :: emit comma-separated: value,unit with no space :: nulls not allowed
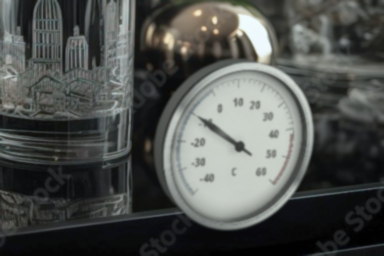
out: -10,°C
